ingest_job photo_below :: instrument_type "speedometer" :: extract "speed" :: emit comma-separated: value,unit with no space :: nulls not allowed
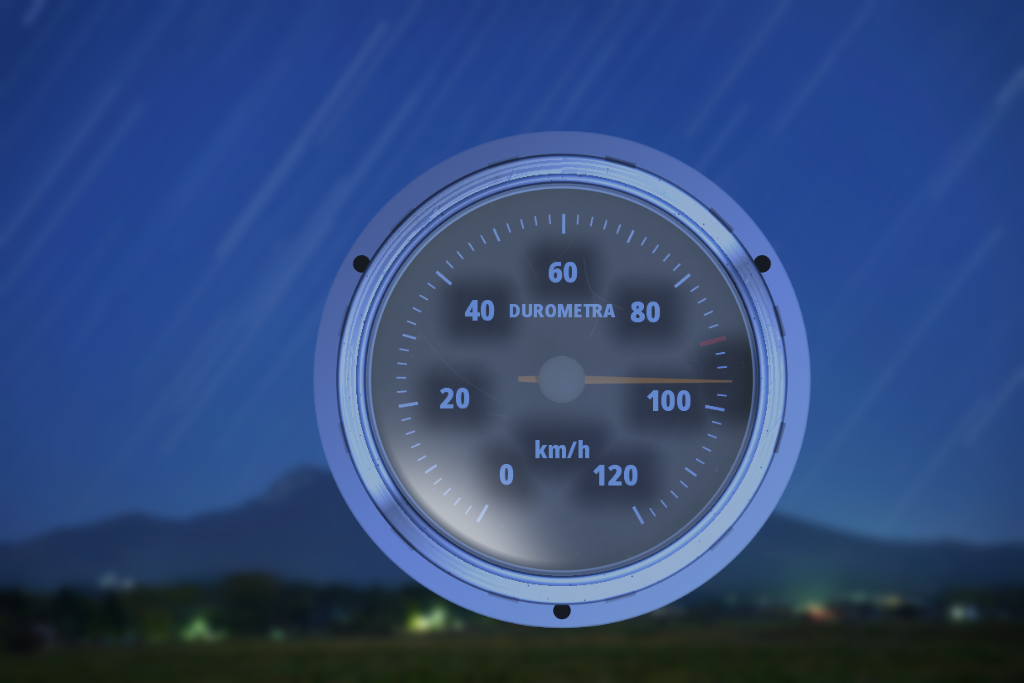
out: 96,km/h
